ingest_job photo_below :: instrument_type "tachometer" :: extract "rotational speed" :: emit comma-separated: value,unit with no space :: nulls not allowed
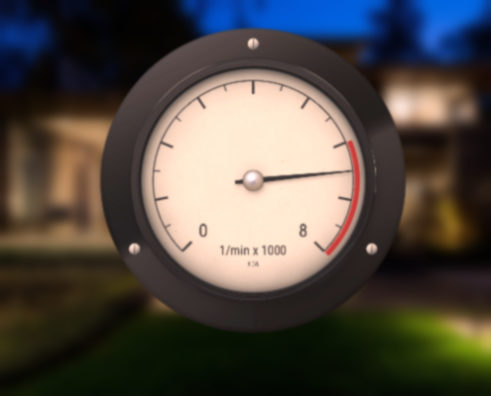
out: 6500,rpm
